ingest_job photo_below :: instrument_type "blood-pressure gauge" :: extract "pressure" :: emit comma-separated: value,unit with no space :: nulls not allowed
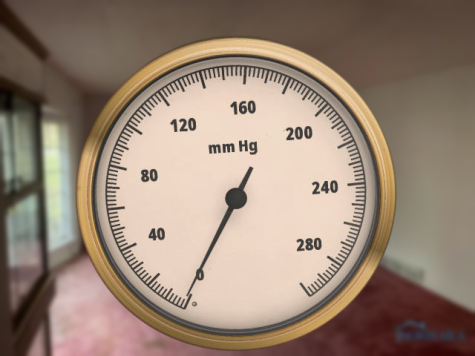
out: 2,mmHg
